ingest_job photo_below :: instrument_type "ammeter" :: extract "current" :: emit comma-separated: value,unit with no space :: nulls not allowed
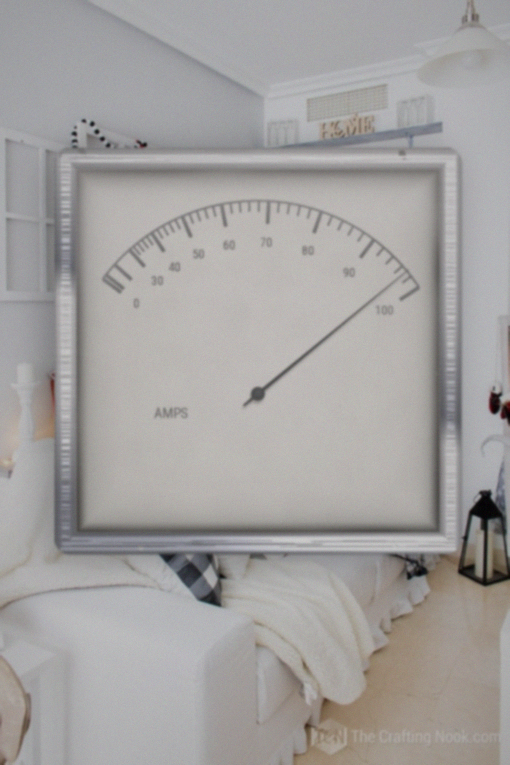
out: 97,A
